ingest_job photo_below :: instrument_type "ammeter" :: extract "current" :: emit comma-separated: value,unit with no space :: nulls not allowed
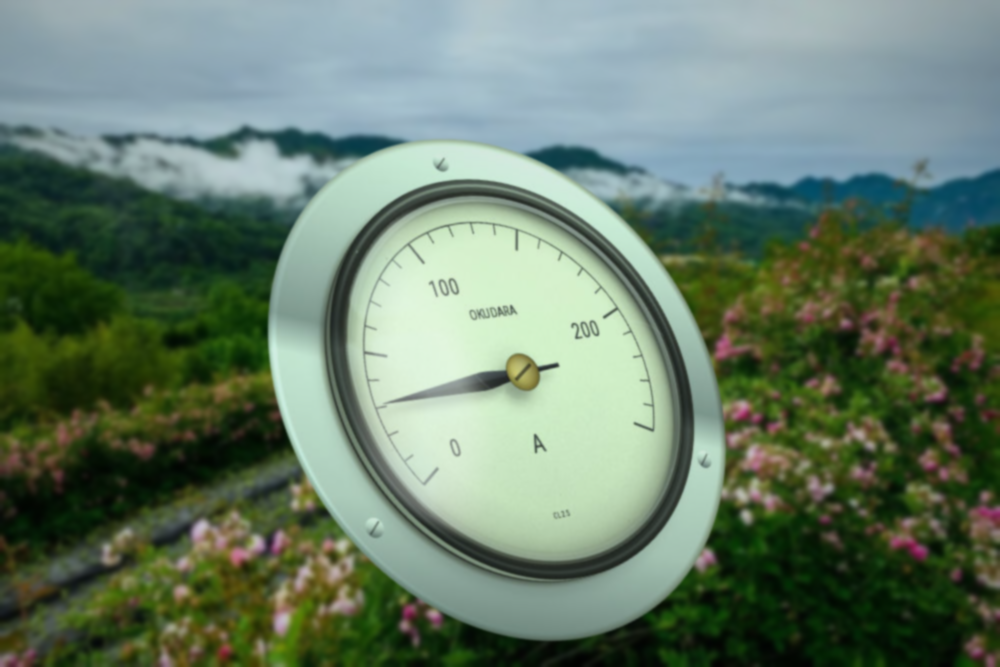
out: 30,A
